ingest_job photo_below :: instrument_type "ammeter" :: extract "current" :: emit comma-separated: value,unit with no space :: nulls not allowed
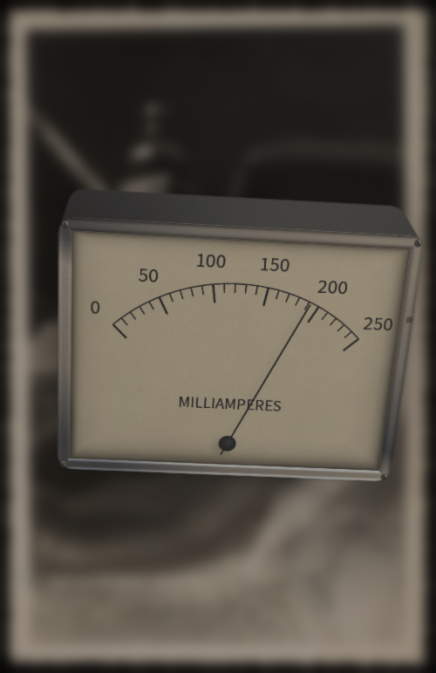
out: 190,mA
